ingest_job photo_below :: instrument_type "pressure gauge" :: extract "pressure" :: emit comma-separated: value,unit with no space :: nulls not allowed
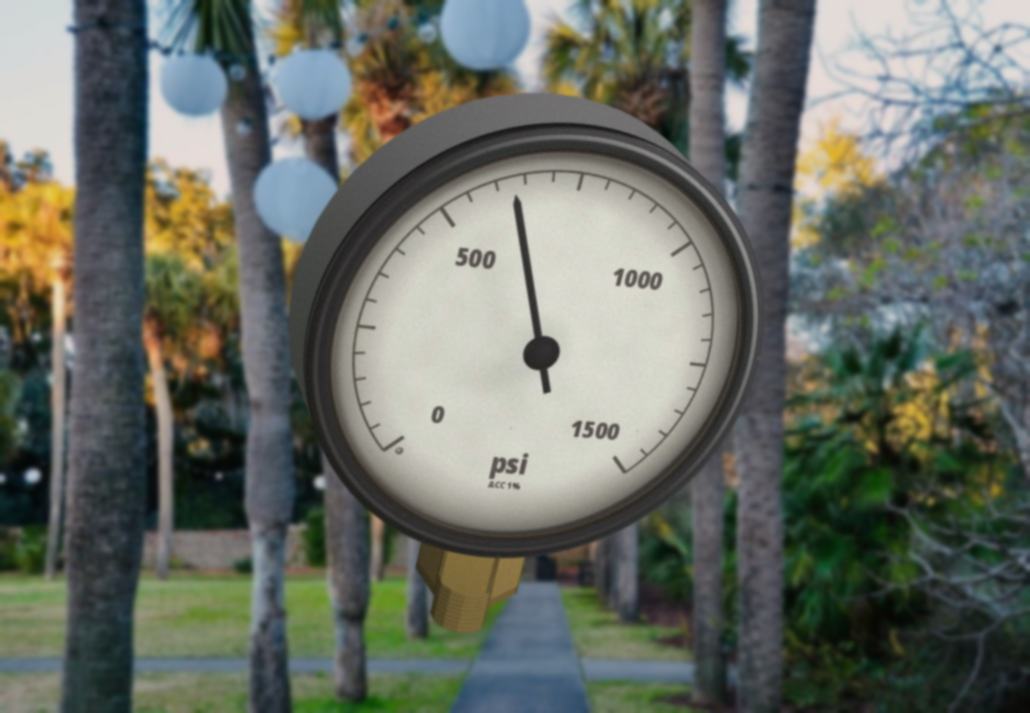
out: 625,psi
